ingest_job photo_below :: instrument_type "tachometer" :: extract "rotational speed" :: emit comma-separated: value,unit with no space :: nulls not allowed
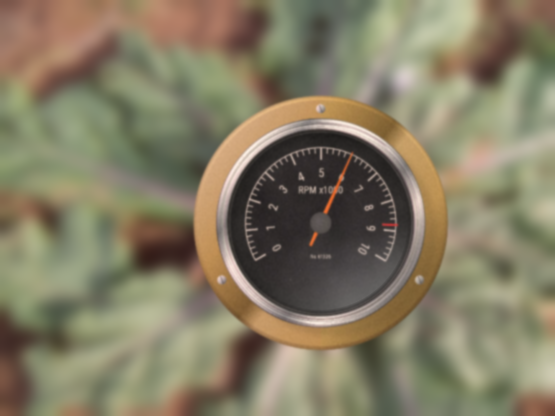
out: 6000,rpm
